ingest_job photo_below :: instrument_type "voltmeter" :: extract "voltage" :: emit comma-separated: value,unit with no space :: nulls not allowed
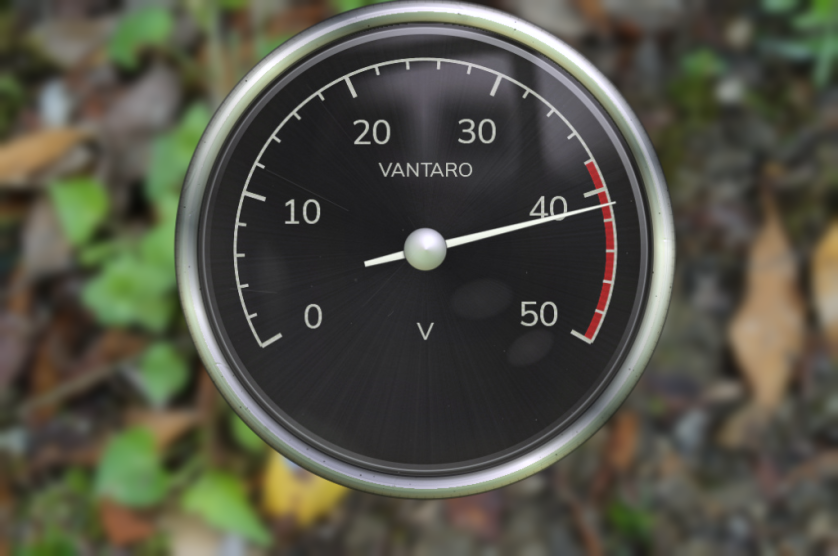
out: 41,V
